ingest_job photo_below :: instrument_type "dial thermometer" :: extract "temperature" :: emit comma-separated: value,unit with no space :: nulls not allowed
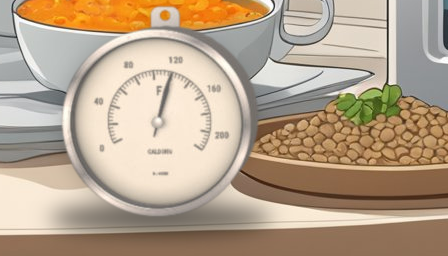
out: 120,°F
